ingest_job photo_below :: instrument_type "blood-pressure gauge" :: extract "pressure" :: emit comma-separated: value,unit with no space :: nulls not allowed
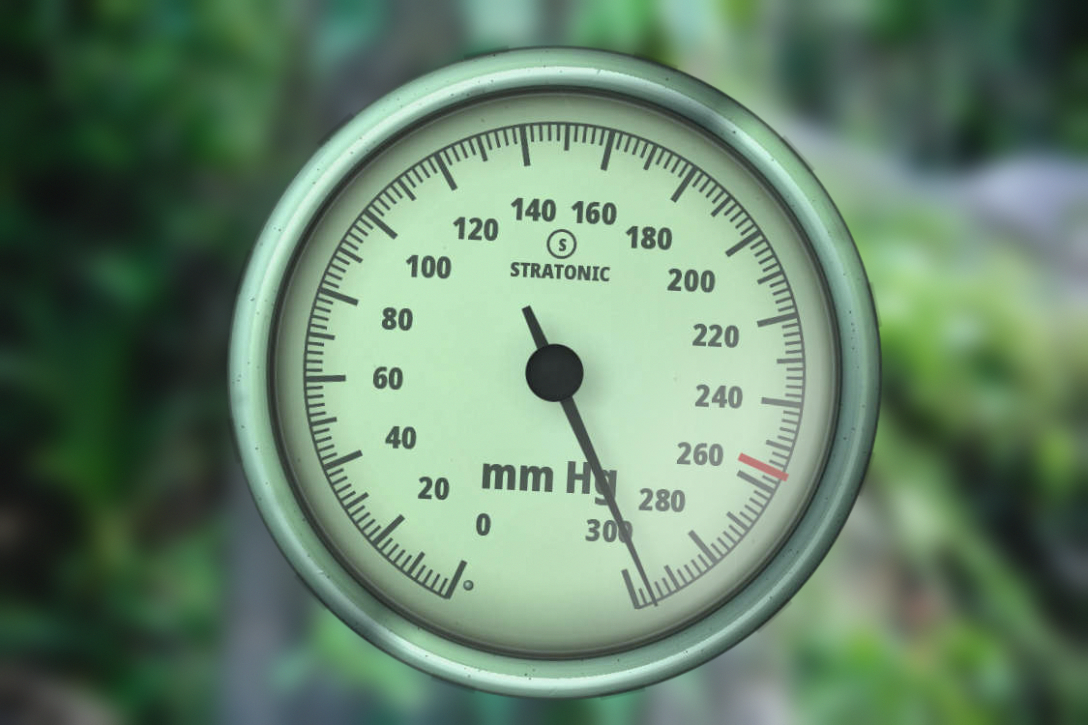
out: 296,mmHg
